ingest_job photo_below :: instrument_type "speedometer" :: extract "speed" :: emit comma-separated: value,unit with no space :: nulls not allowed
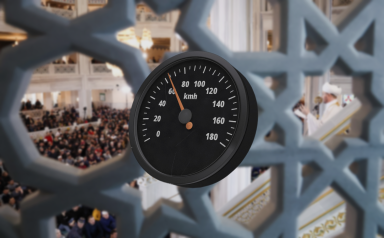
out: 65,km/h
